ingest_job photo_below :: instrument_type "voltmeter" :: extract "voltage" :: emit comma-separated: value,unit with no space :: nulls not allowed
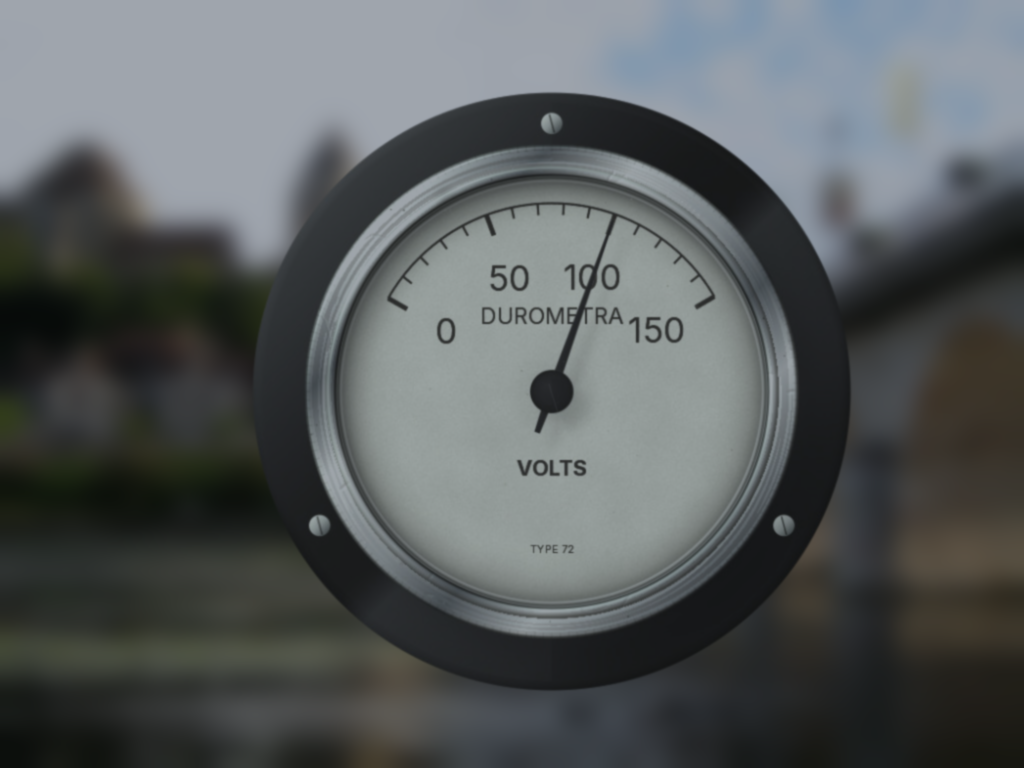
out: 100,V
